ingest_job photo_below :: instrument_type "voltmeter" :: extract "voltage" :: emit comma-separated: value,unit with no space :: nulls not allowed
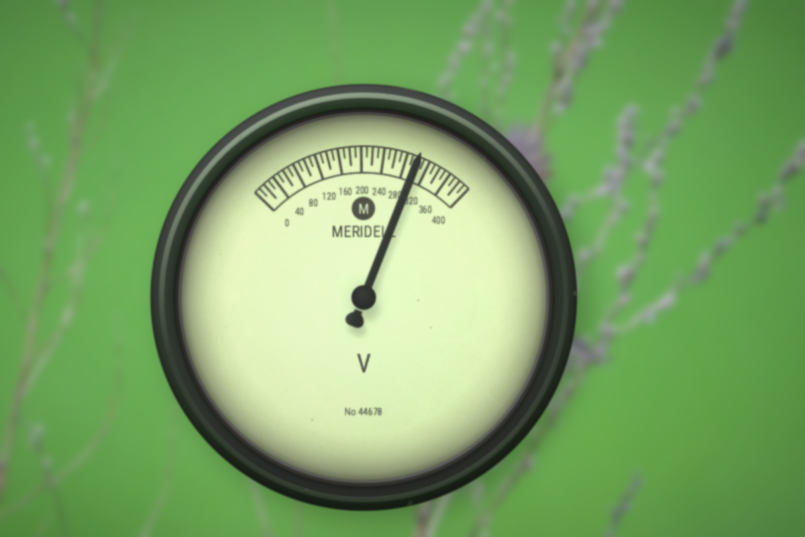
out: 300,V
